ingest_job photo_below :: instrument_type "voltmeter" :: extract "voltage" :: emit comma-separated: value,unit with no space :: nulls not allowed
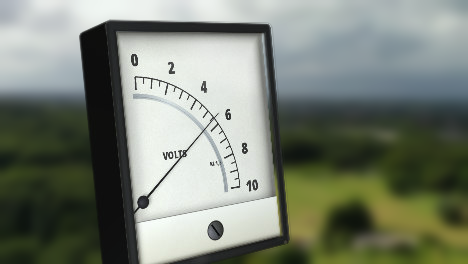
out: 5.5,V
